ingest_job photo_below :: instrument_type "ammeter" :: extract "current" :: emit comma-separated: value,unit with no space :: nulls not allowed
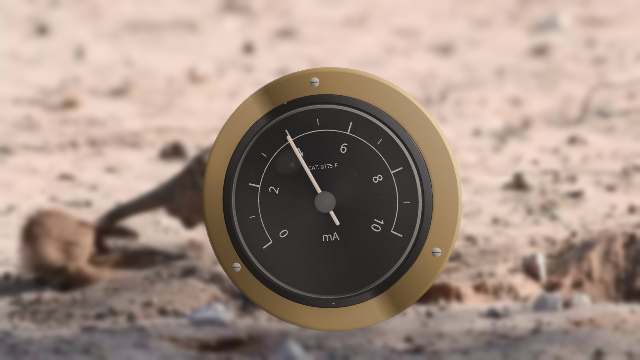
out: 4,mA
